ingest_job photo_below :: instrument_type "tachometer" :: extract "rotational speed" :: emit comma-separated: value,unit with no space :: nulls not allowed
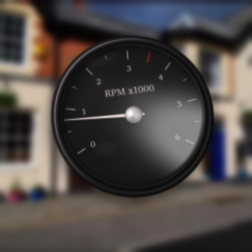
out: 750,rpm
